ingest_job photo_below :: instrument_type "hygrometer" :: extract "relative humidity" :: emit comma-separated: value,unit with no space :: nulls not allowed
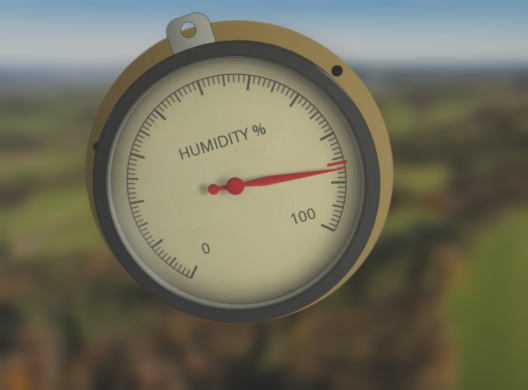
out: 87,%
